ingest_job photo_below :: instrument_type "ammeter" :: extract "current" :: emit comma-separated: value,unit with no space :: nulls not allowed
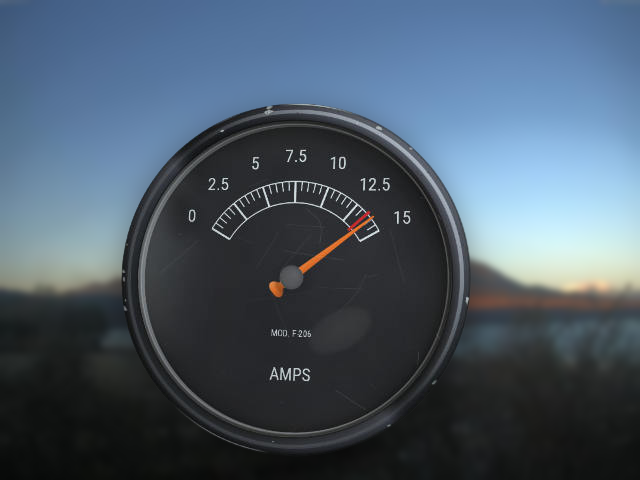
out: 14,A
